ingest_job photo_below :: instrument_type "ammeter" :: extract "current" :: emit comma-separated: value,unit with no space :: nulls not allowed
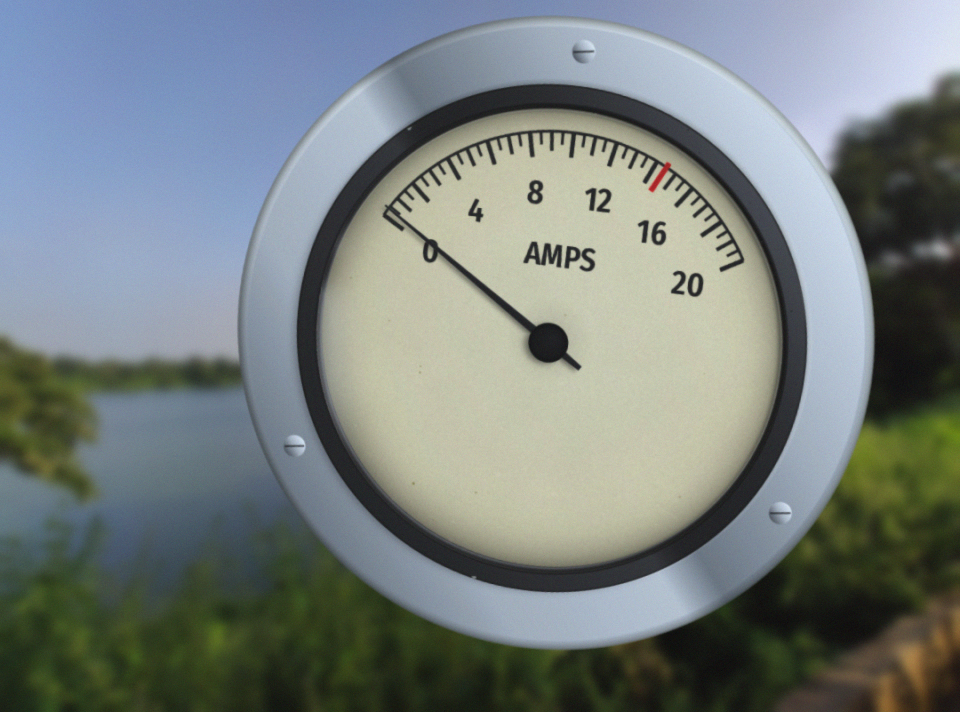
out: 0.5,A
